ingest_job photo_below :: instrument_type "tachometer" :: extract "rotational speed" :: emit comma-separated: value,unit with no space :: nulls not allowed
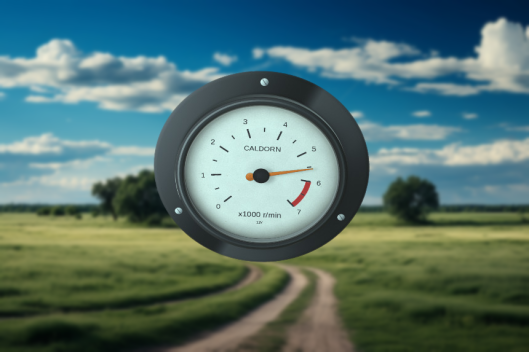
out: 5500,rpm
